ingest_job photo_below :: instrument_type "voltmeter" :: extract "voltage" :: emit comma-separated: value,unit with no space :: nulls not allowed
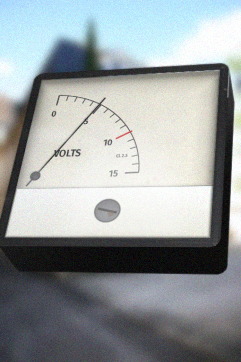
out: 5,V
